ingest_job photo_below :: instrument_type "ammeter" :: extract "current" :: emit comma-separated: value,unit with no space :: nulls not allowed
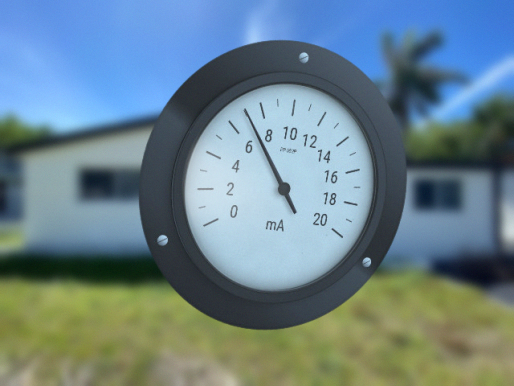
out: 7,mA
